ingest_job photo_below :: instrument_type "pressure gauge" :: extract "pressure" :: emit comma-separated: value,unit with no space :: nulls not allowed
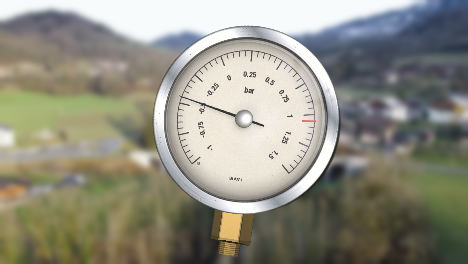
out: -0.45,bar
